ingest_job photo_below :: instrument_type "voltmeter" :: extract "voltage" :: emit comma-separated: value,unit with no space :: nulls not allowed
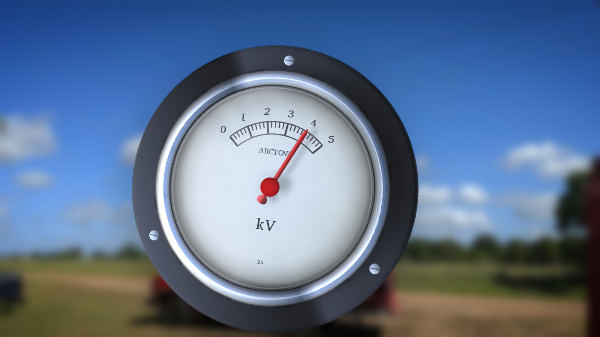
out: 4,kV
